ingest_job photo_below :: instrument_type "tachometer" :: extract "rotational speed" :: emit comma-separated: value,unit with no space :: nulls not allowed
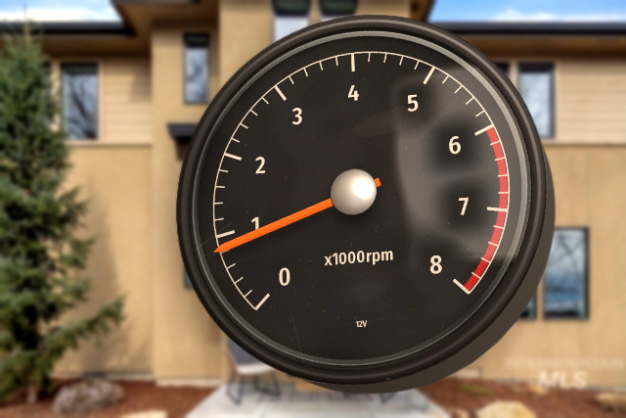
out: 800,rpm
